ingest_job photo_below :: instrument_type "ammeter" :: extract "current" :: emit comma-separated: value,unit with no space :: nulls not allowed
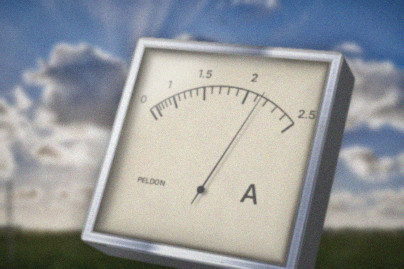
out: 2.15,A
